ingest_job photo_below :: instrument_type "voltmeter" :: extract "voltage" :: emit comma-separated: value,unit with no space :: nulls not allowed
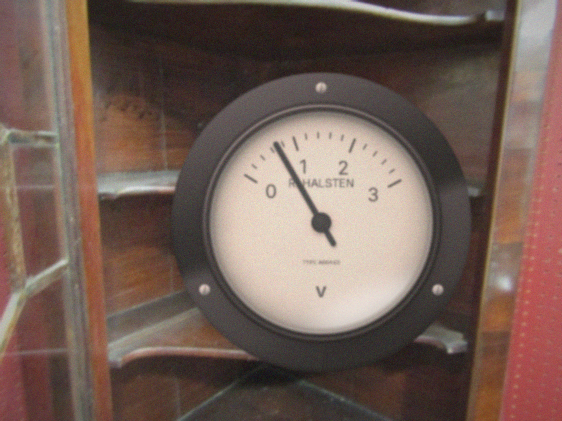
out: 0.7,V
